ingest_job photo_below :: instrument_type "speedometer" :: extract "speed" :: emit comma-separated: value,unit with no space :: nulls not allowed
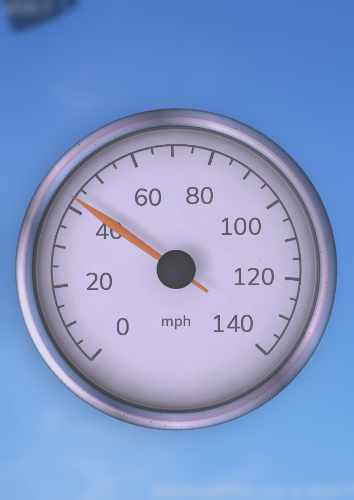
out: 42.5,mph
